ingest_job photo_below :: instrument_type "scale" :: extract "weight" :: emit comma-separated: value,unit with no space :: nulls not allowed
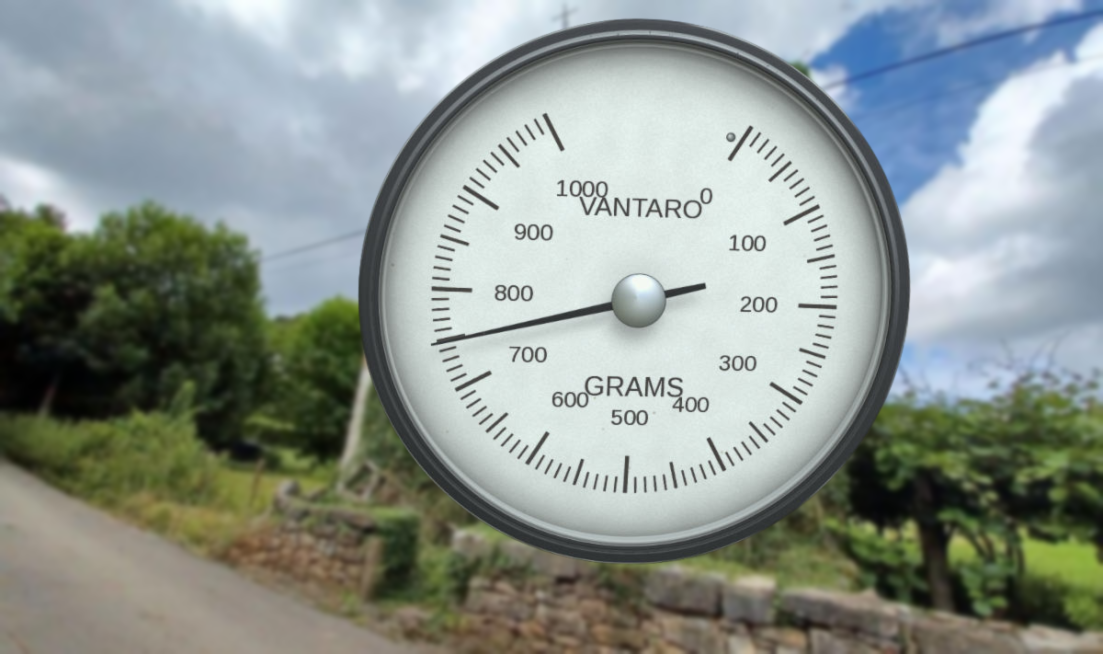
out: 750,g
